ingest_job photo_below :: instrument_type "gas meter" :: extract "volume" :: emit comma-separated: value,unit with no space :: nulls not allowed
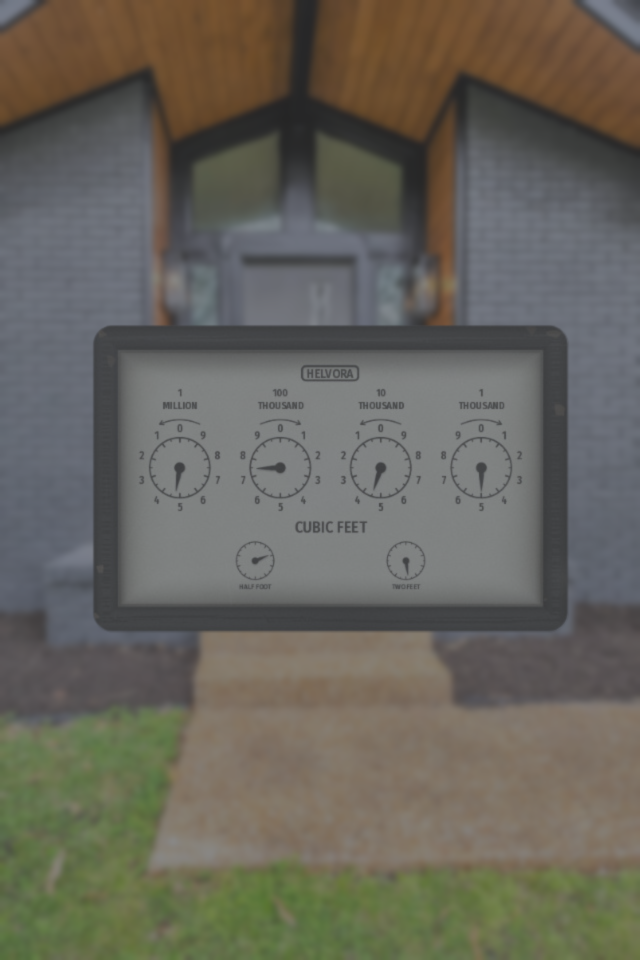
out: 474500,ft³
